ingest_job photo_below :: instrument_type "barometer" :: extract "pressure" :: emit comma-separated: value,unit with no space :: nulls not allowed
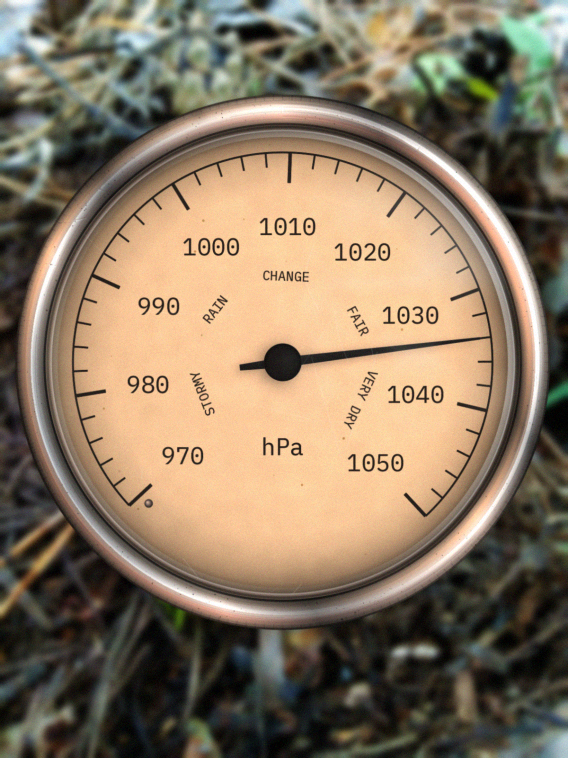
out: 1034,hPa
